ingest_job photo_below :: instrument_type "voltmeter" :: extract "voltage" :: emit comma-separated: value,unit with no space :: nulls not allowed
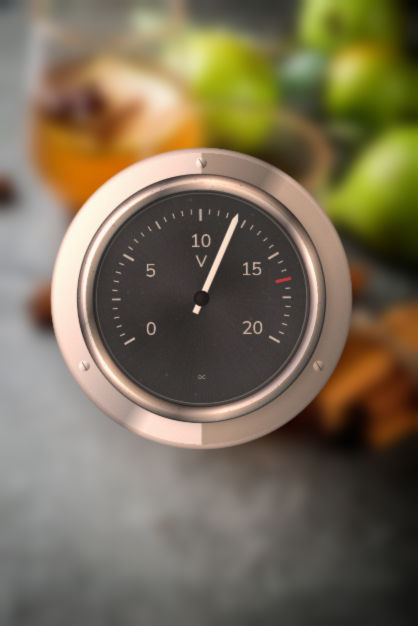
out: 12,V
